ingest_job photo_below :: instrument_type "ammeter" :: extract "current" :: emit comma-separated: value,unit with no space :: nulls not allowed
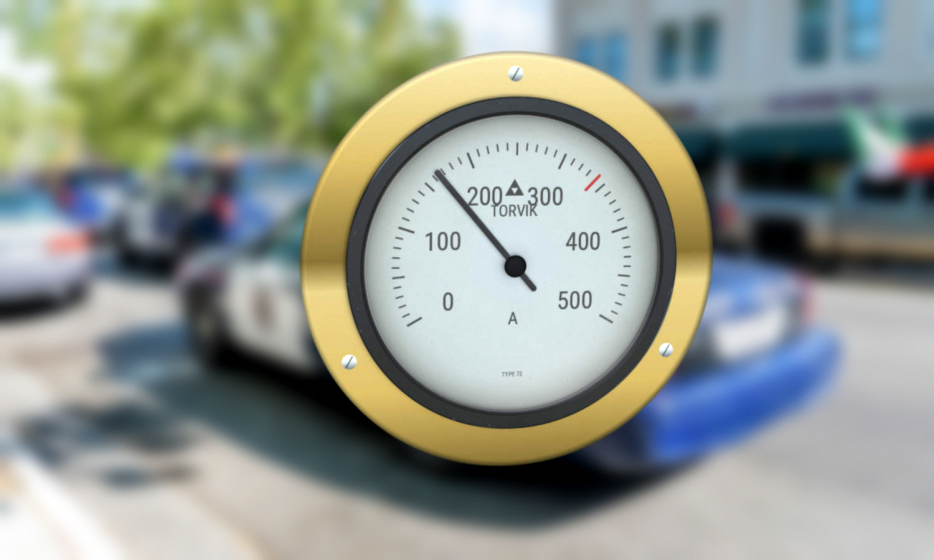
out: 165,A
